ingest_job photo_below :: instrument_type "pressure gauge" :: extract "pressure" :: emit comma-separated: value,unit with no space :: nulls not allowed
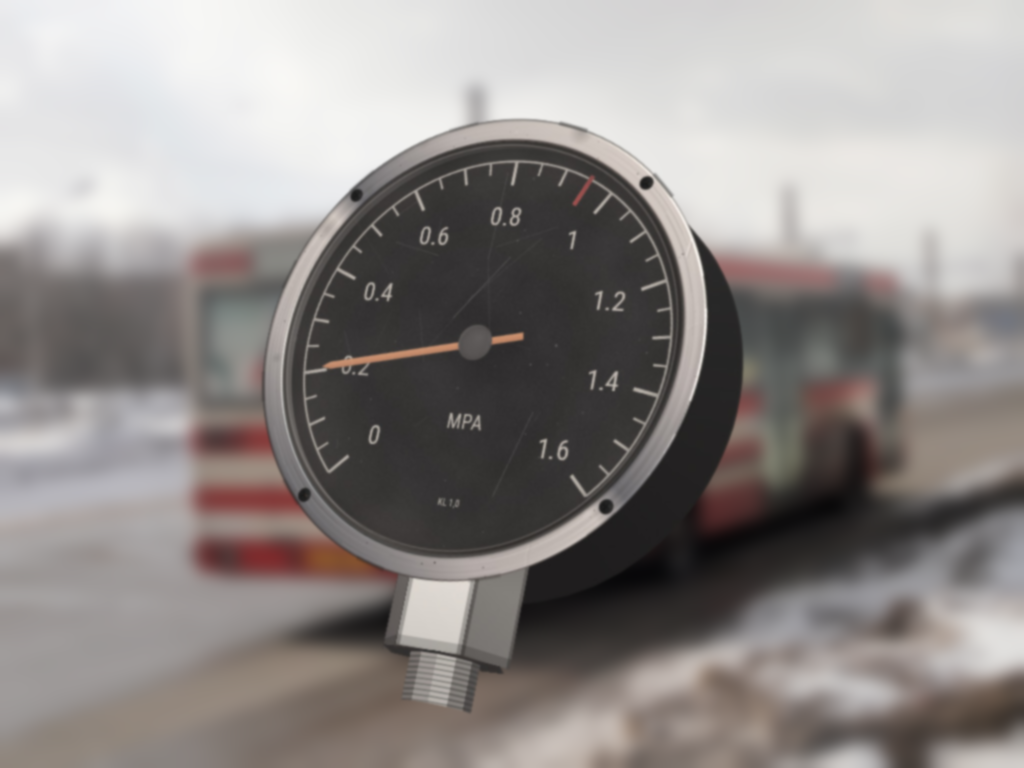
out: 0.2,MPa
